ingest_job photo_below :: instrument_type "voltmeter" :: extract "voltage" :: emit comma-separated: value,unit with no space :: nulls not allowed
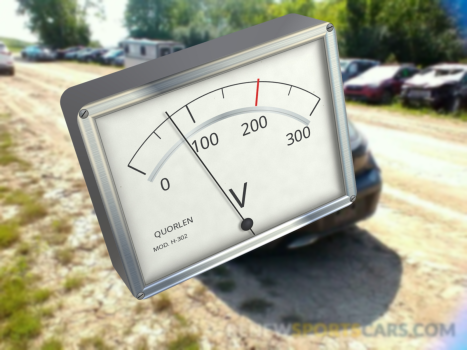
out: 75,V
